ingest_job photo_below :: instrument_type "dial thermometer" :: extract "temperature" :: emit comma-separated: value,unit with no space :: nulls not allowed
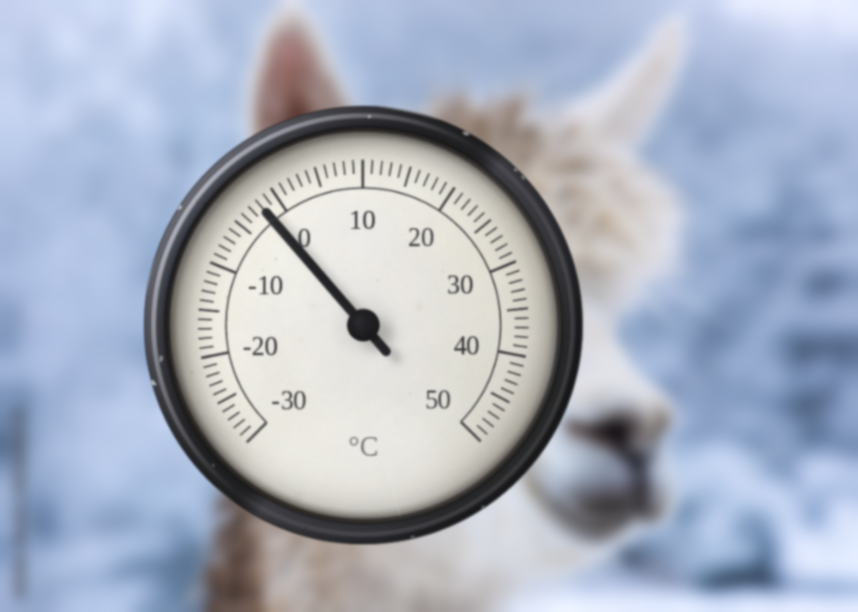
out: -2,°C
